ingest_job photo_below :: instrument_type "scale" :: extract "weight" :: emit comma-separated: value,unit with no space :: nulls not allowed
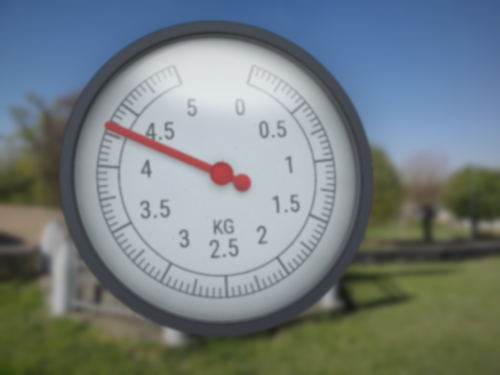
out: 4.3,kg
